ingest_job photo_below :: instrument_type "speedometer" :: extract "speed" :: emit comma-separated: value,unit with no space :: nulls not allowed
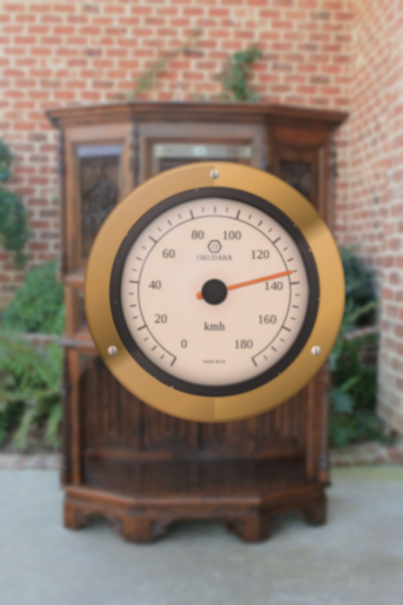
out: 135,km/h
